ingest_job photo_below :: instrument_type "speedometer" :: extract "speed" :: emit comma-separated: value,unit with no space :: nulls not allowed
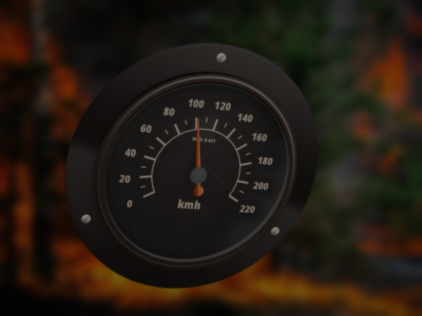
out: 100,km/h
